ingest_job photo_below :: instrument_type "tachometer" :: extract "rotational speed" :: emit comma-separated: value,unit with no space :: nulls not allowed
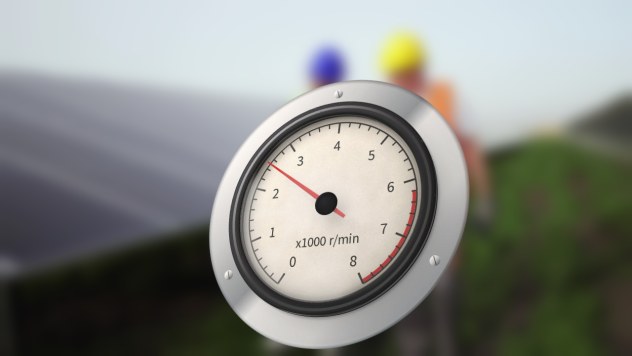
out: 2500,rpm
